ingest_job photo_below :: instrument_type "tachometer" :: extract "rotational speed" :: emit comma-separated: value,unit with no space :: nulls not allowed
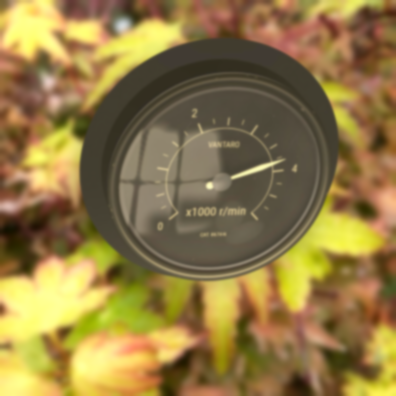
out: 3750,rpm
